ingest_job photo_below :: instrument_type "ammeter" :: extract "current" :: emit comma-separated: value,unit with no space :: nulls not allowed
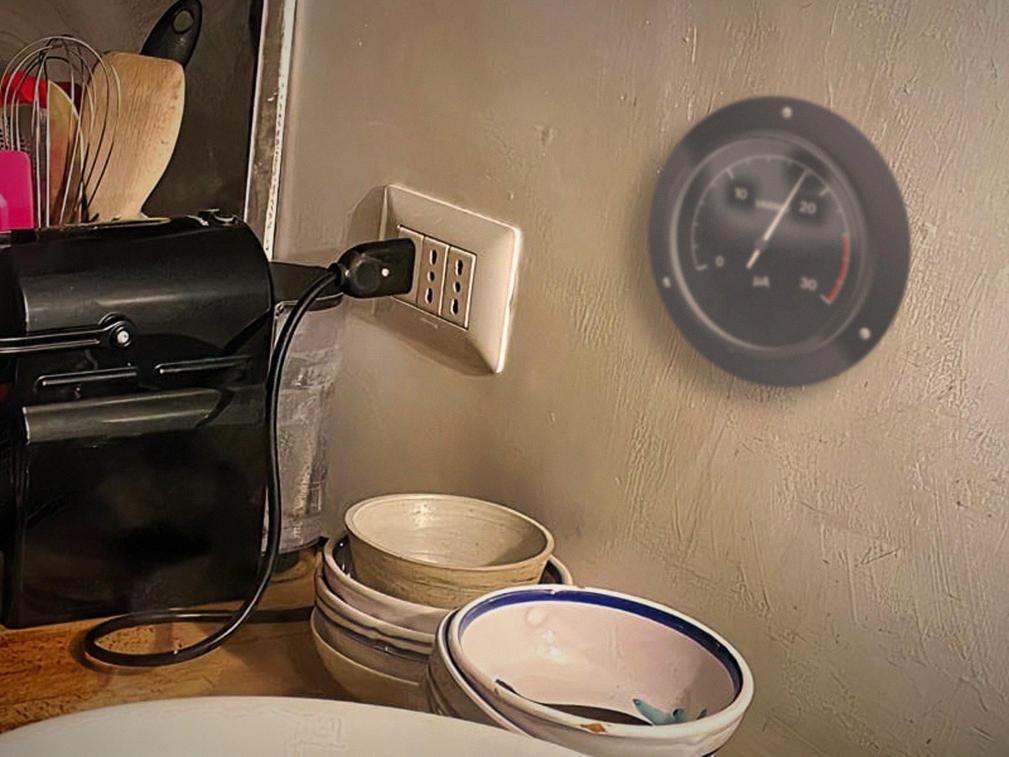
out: 18,µA
